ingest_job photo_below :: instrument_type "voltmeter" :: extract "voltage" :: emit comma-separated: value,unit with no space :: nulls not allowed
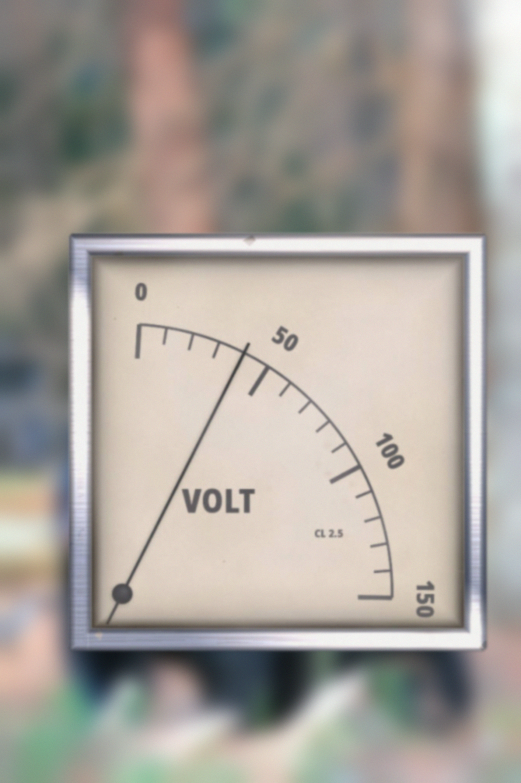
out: 40,V
